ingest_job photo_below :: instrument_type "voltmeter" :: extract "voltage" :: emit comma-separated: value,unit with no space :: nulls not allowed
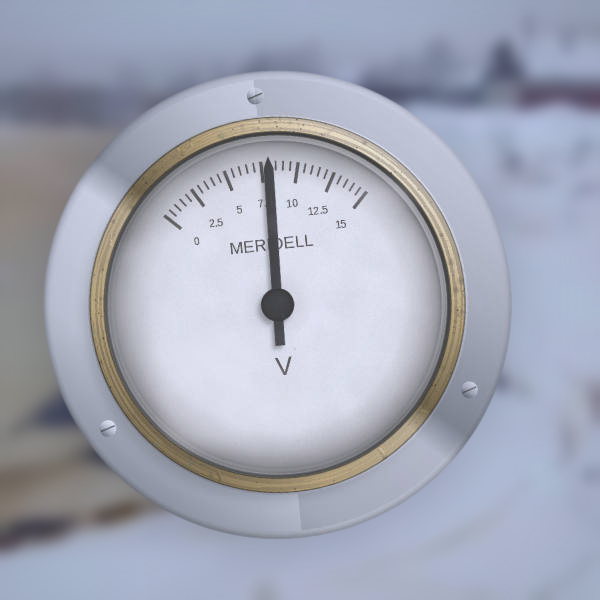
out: 8,V
